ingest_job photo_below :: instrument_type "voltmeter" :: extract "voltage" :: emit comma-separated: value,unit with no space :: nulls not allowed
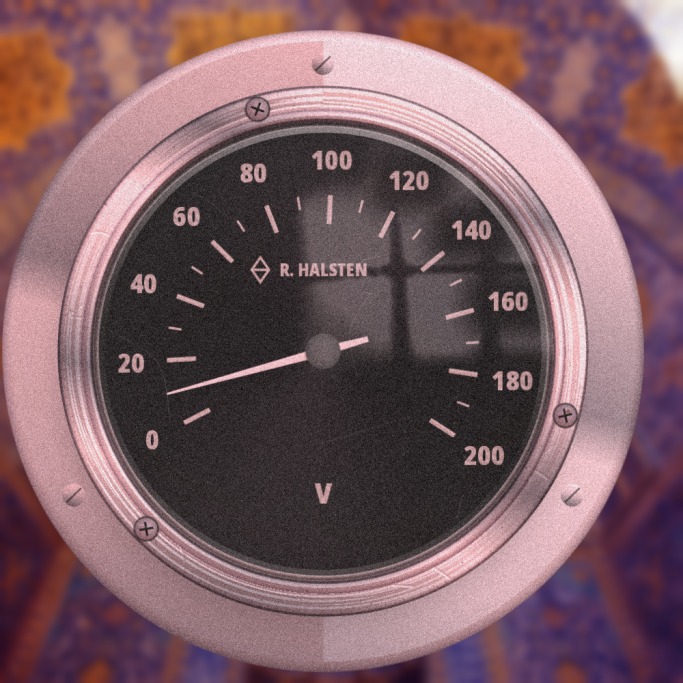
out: 10,V
